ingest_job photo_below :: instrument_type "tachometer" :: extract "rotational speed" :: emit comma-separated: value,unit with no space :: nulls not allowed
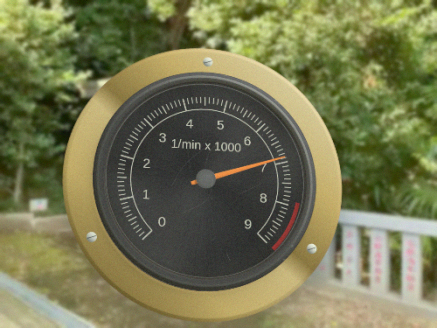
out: 6900,rpm
